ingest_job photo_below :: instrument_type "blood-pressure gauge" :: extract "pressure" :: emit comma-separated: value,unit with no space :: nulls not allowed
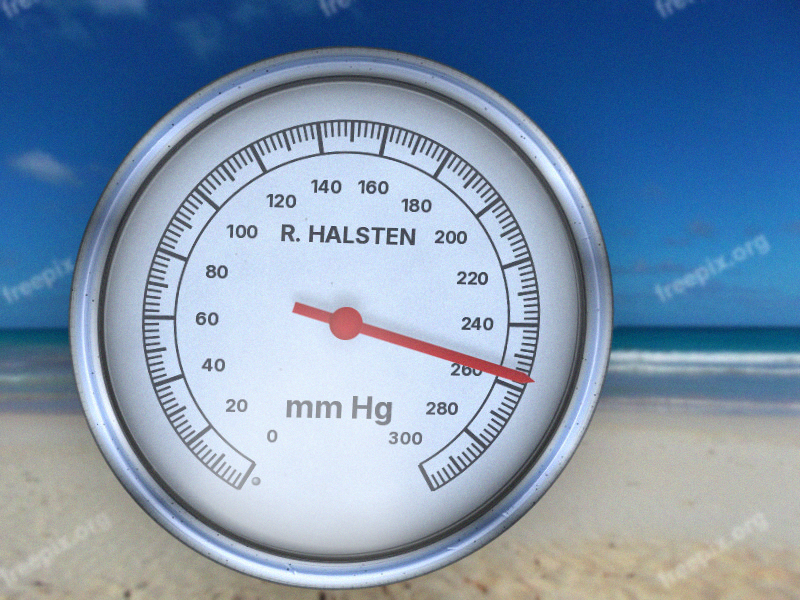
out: 256,mmHg
